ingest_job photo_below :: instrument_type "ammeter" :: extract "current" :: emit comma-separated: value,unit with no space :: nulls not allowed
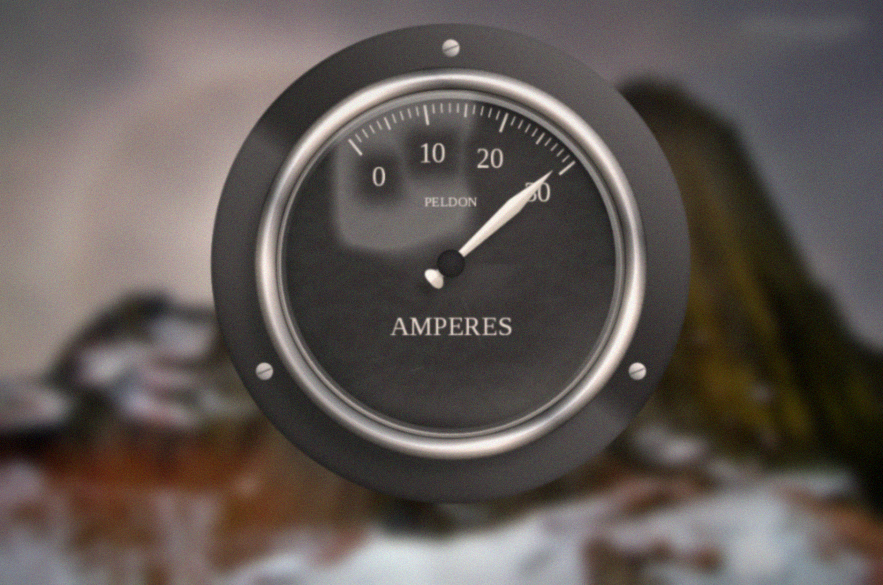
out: 29,A
